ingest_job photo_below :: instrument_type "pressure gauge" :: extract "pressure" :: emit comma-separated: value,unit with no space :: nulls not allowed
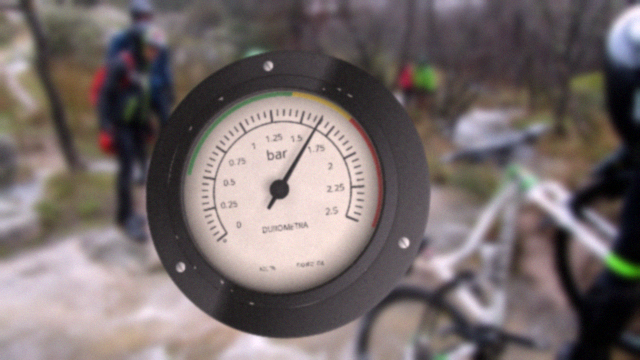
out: 1.65,bar
